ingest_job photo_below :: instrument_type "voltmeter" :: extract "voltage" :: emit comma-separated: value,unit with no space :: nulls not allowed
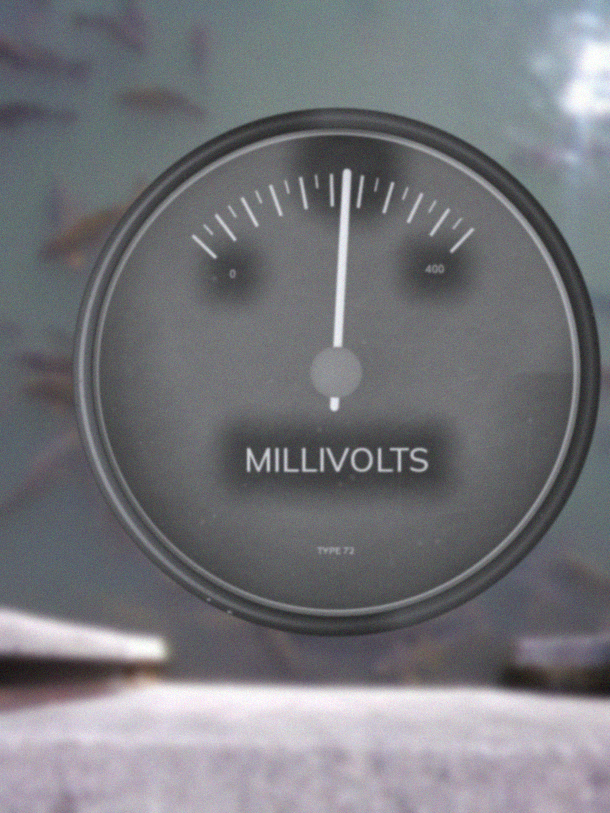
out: 220,mV
